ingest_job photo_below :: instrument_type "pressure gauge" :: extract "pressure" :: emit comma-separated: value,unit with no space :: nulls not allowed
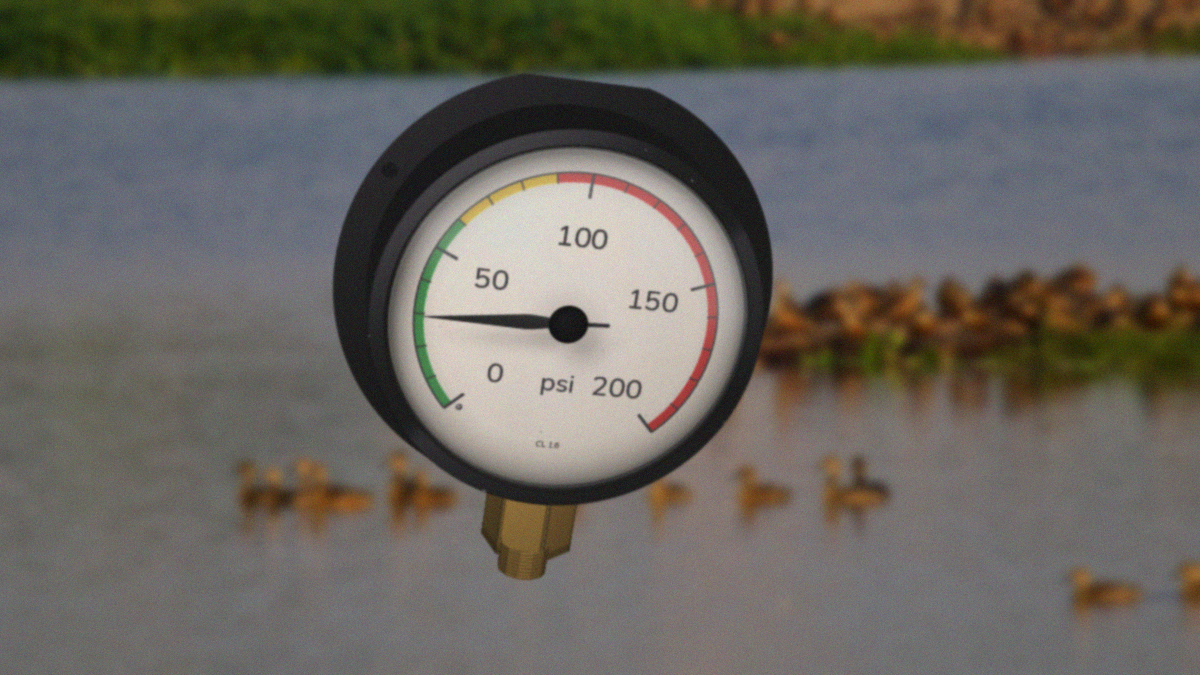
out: 30,psi
